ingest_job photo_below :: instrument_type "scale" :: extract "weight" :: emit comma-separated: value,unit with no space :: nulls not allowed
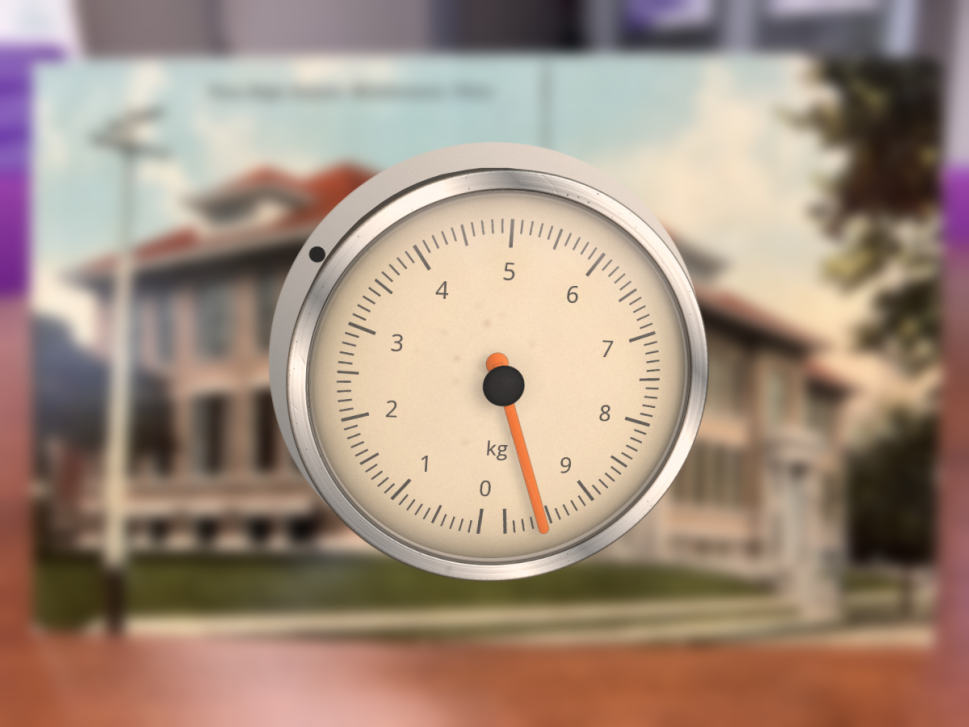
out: 9.6,kg
